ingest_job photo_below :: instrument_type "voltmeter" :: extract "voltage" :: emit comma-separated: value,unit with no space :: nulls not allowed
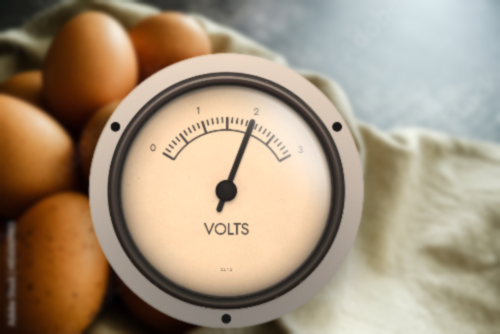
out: 2,V
